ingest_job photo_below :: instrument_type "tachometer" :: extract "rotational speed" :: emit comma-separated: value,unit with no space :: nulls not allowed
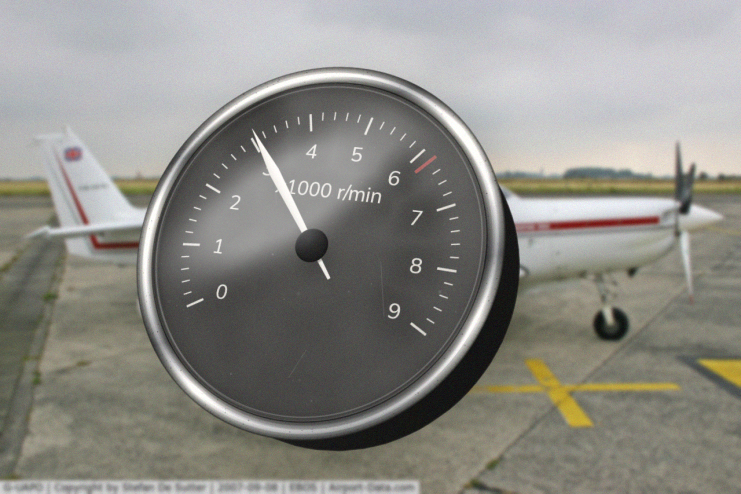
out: 3100,rpm
